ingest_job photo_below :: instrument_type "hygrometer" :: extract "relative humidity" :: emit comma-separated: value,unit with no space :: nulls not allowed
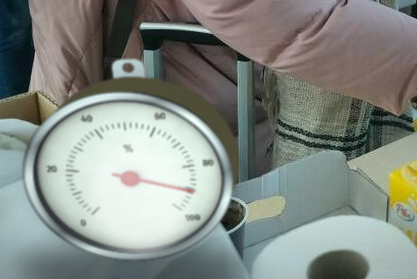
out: 90,%
